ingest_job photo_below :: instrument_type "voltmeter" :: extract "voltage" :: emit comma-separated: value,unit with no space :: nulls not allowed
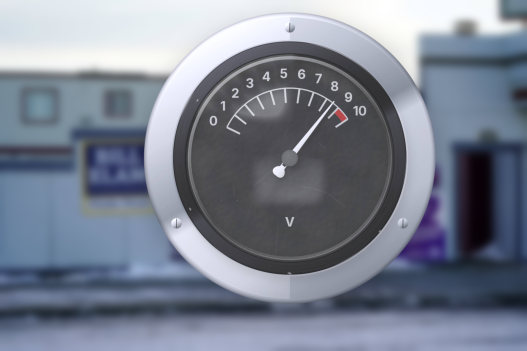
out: 8.5,V
